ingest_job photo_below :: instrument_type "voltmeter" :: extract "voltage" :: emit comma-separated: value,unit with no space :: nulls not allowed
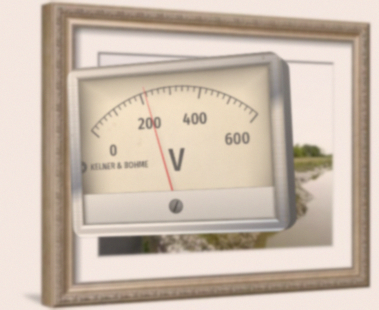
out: 220,V
